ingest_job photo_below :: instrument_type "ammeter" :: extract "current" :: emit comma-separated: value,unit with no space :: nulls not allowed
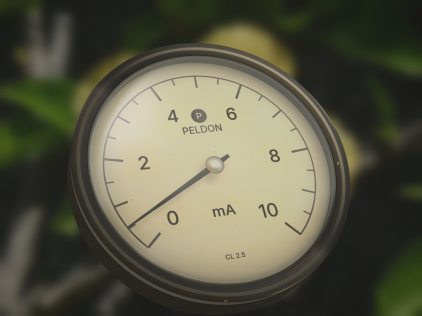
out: 0.5,mA
